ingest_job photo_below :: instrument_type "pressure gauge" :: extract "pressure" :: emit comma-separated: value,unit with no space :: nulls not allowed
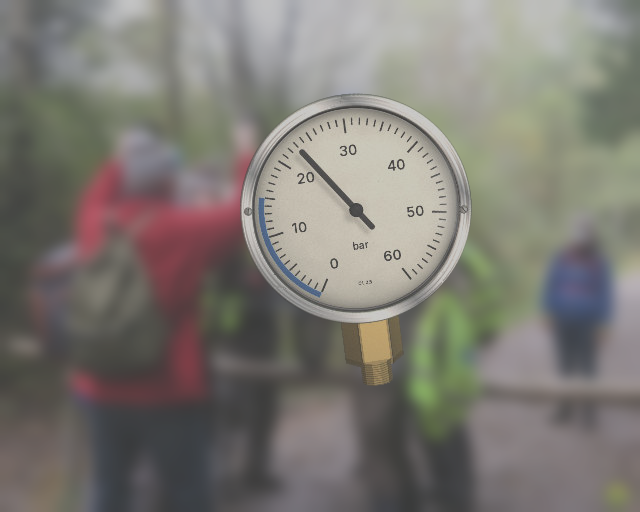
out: 23,bar
